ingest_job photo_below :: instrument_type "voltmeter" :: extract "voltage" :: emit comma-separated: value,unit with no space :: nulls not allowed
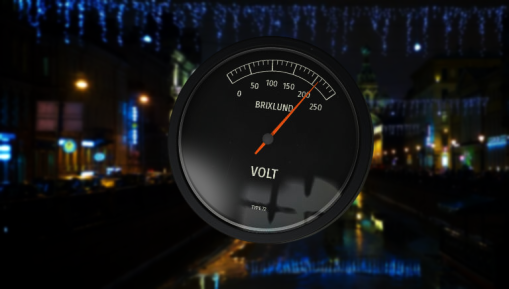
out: 210,V
